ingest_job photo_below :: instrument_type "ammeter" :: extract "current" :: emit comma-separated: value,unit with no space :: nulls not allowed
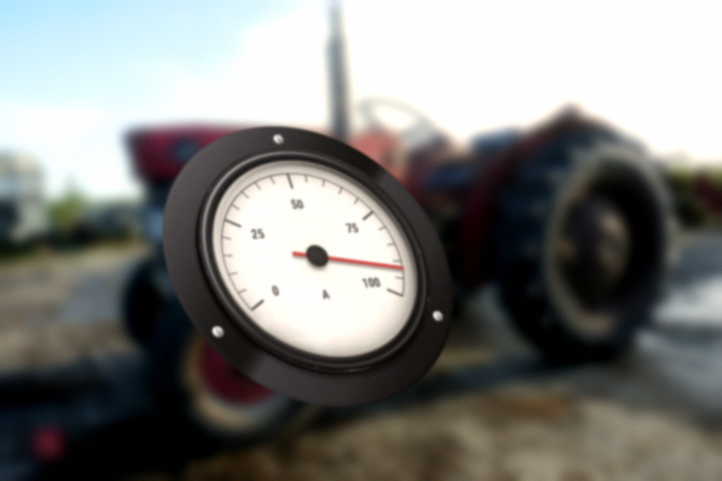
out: 92.5,A
